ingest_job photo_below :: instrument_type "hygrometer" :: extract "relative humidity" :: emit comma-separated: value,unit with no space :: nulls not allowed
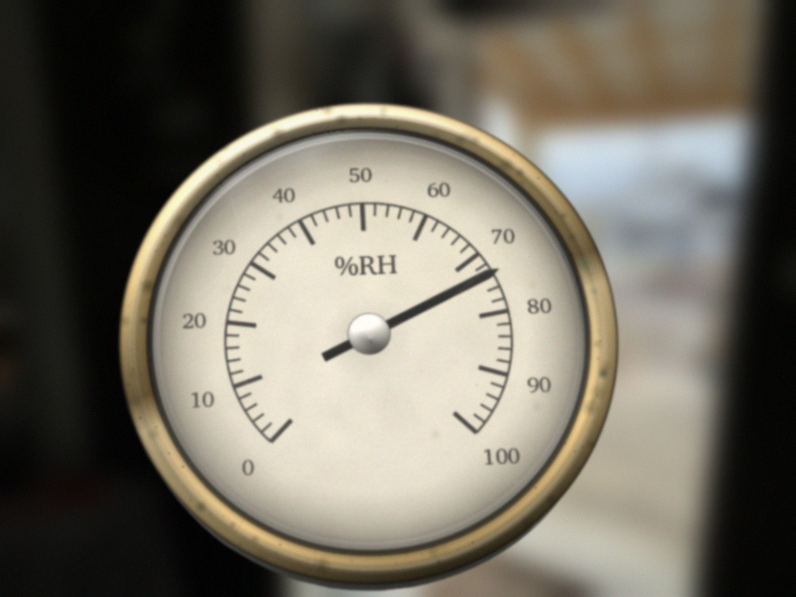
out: 74,%
